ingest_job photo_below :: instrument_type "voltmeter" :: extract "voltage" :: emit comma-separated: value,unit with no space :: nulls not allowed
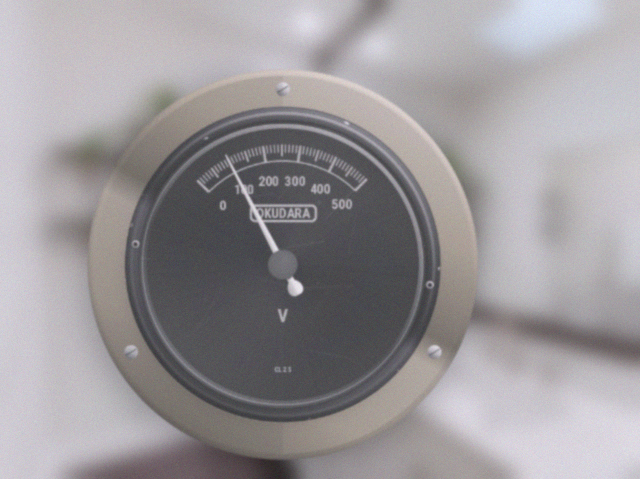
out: 100,V
